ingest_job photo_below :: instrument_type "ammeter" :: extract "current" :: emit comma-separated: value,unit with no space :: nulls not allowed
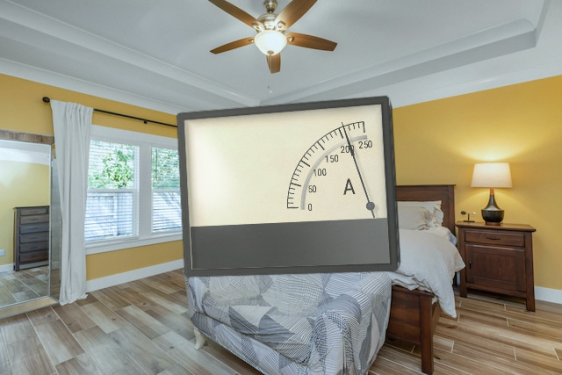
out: 210,A
